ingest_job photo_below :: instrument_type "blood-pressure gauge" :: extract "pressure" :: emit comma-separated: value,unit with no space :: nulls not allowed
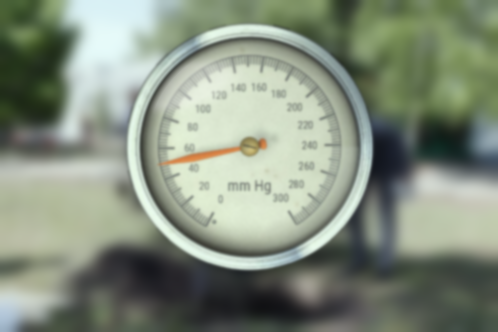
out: 50,mmHg
